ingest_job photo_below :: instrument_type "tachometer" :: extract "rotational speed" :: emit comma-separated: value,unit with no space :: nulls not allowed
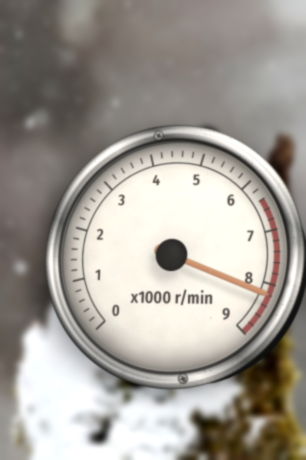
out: 8200,rpm
